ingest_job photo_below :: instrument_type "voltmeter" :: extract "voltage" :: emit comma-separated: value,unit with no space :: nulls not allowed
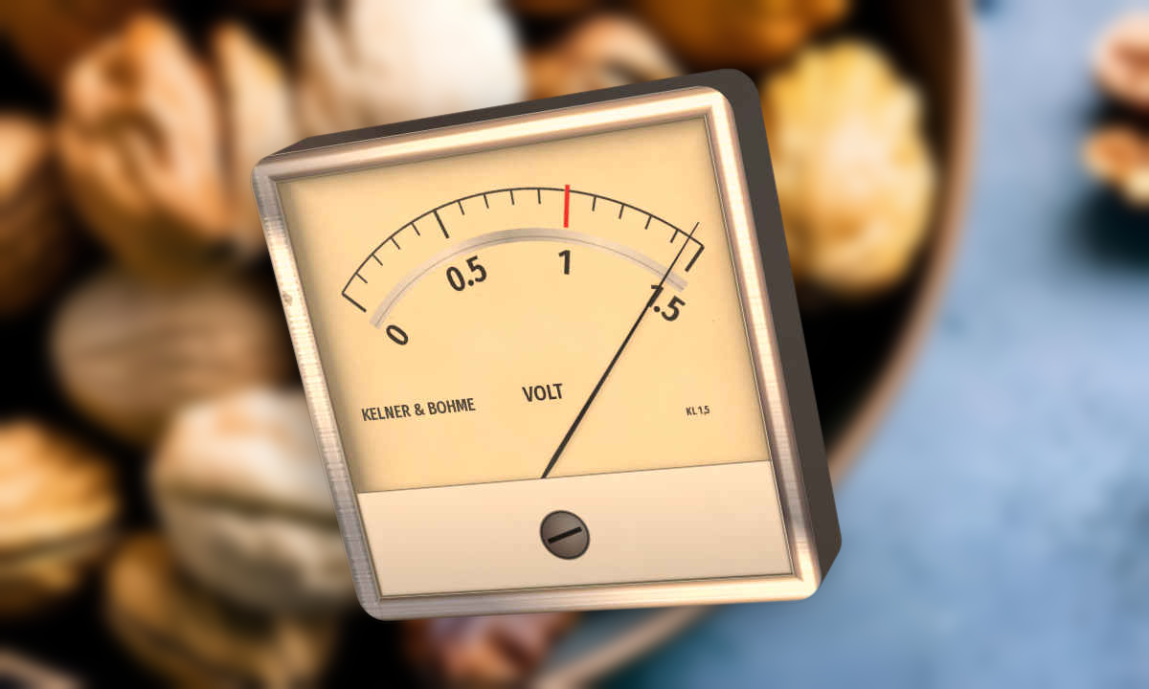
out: 1.45,V
